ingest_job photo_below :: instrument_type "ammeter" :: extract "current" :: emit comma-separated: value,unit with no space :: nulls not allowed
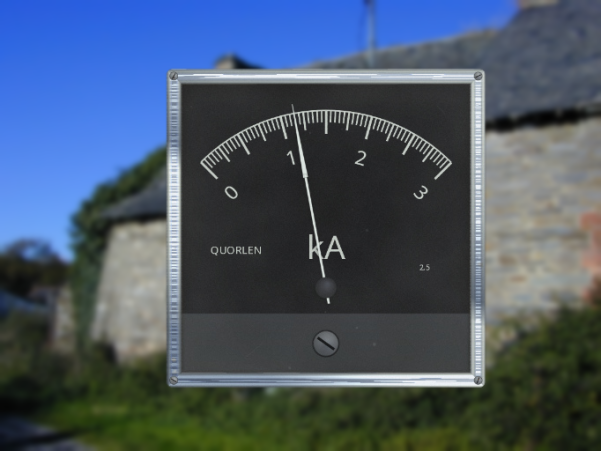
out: 1.15,kA
